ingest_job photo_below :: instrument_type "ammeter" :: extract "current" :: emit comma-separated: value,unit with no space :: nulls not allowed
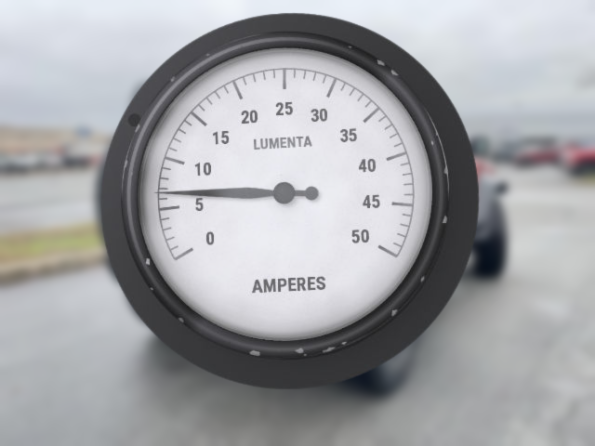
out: 6.5,A
